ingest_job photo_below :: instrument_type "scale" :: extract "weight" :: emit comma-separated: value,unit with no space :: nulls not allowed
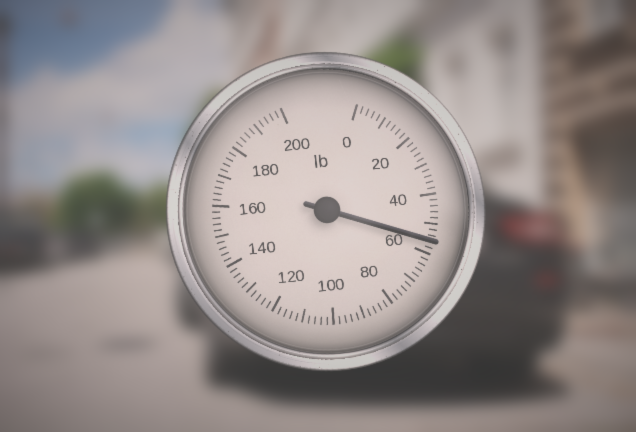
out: 56,lb
